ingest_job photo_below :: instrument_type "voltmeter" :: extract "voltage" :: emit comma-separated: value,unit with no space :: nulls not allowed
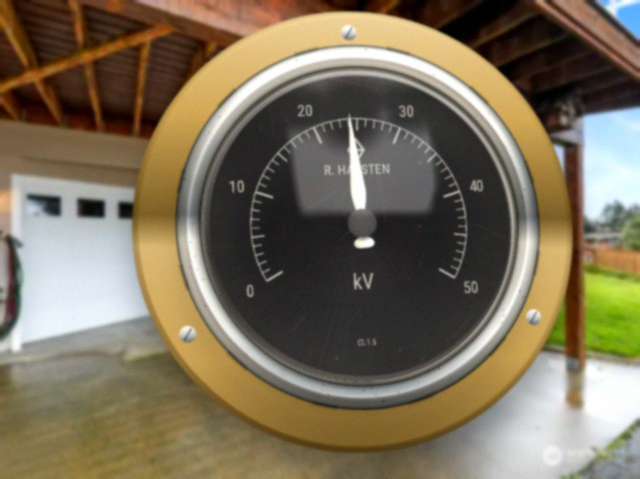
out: 24,kV
